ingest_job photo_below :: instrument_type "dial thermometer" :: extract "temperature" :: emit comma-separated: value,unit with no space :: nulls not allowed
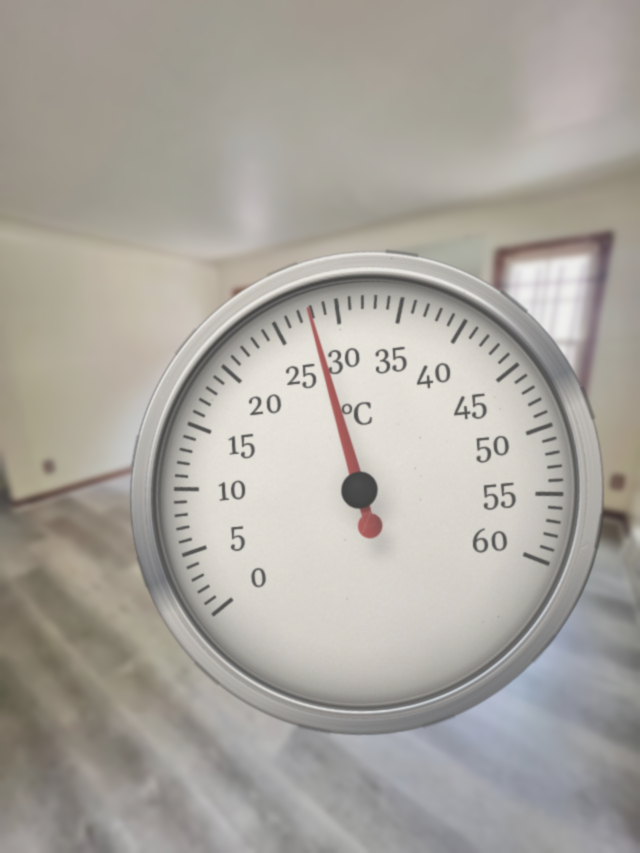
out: 28,°C
